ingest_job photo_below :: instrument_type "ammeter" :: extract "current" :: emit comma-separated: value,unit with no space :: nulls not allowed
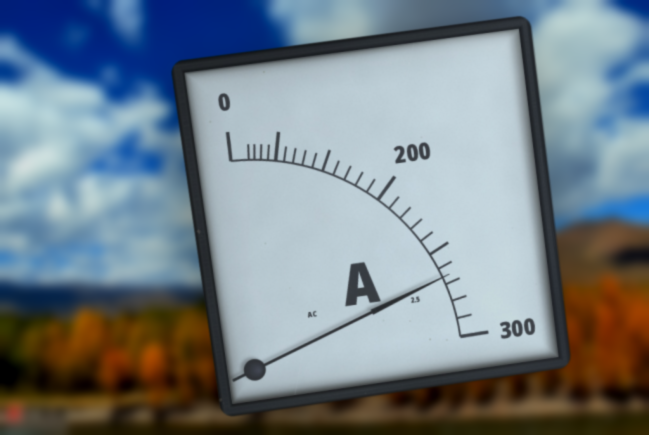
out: 265,A
